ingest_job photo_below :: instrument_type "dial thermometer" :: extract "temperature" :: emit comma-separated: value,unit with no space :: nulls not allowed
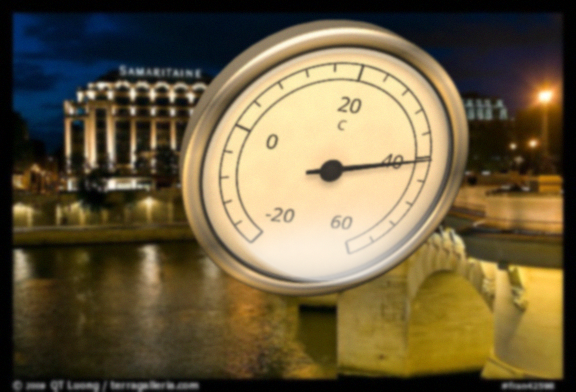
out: 40,°C
